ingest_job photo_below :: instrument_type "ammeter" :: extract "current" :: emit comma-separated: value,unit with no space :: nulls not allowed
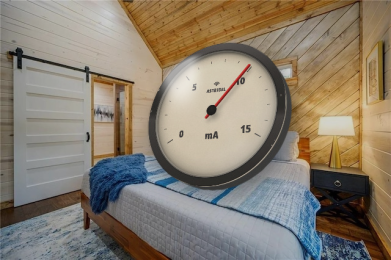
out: 10,mA
